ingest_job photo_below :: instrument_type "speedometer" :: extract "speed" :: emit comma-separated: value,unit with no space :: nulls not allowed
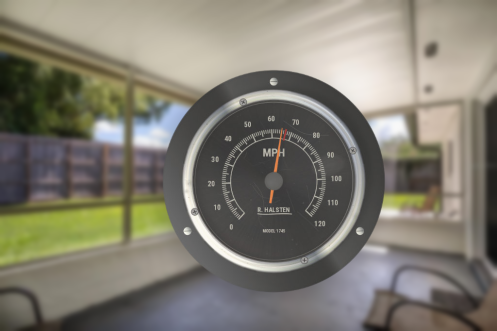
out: 65,mph
